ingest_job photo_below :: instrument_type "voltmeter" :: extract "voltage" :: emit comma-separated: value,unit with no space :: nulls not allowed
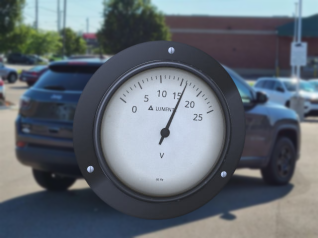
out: 16,V
